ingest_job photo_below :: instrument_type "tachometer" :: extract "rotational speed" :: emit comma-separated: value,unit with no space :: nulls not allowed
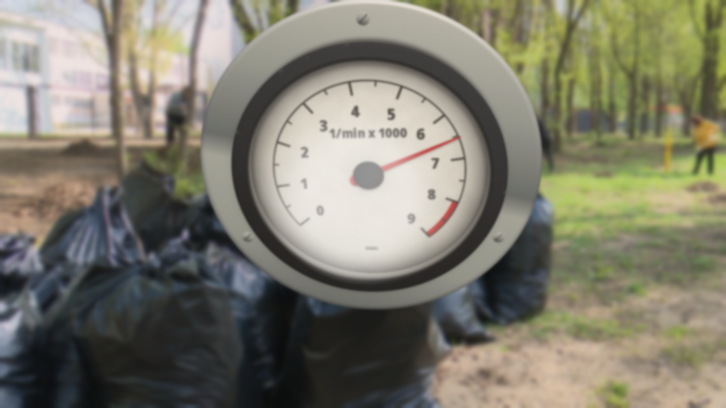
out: 6500,rpm
